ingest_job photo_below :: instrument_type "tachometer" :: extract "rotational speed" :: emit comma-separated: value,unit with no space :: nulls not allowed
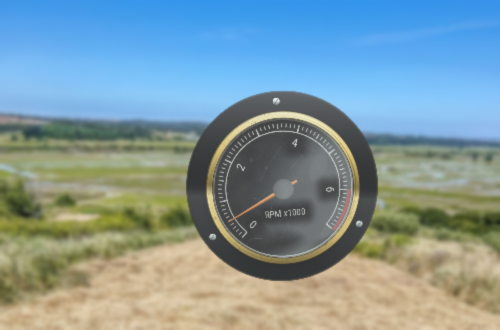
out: 500,rpm
